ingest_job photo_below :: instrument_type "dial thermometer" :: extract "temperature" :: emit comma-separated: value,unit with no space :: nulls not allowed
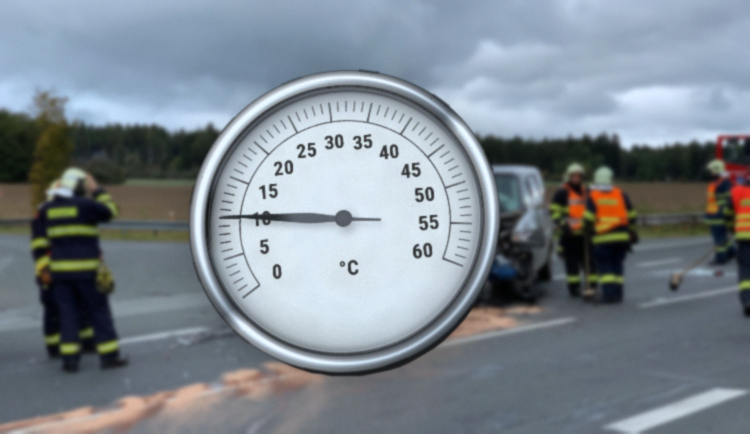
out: 10,°C
